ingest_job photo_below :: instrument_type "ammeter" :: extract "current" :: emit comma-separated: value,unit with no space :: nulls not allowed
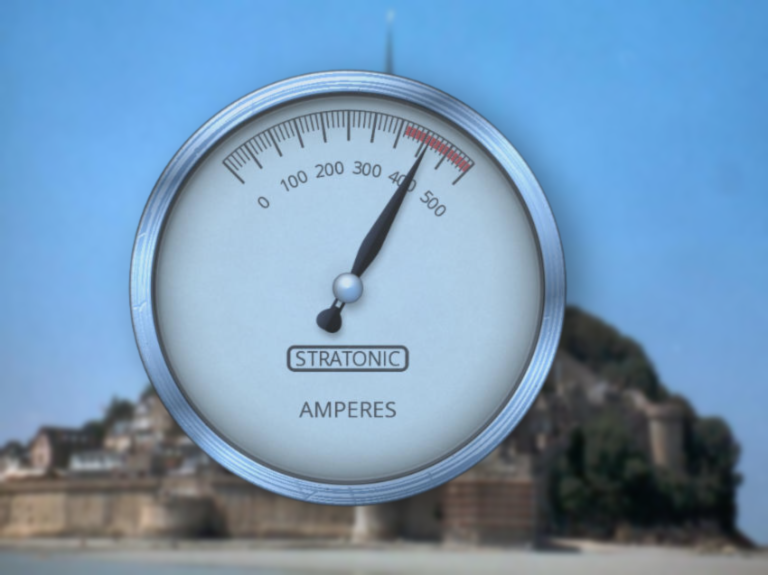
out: 410,A
